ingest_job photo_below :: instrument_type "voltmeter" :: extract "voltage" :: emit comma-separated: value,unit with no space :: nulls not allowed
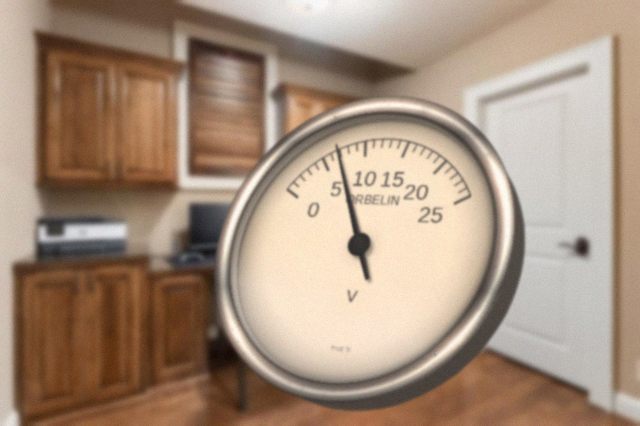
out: 7,V
